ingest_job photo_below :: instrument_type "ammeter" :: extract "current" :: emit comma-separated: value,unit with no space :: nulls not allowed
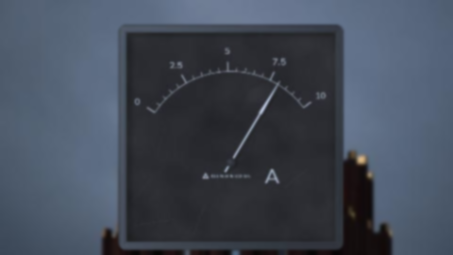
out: 8,A
